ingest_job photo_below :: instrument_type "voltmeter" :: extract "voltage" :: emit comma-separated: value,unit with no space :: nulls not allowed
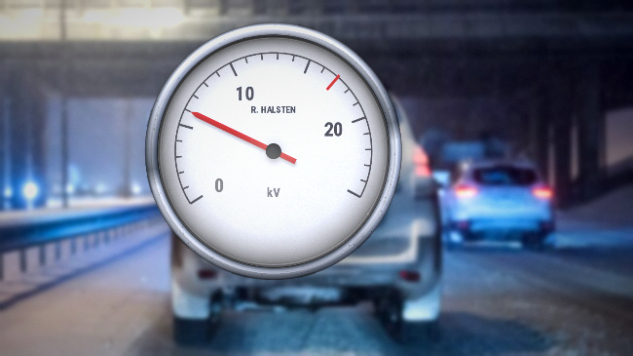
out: 6,kV
